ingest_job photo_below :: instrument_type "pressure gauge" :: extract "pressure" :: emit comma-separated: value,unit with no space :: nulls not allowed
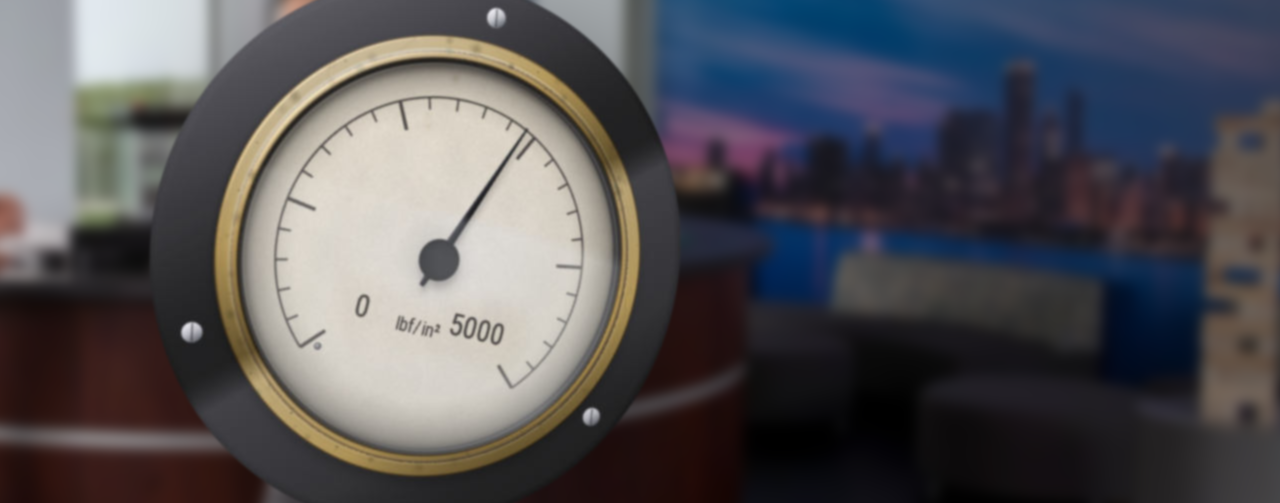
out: 2900,psi
